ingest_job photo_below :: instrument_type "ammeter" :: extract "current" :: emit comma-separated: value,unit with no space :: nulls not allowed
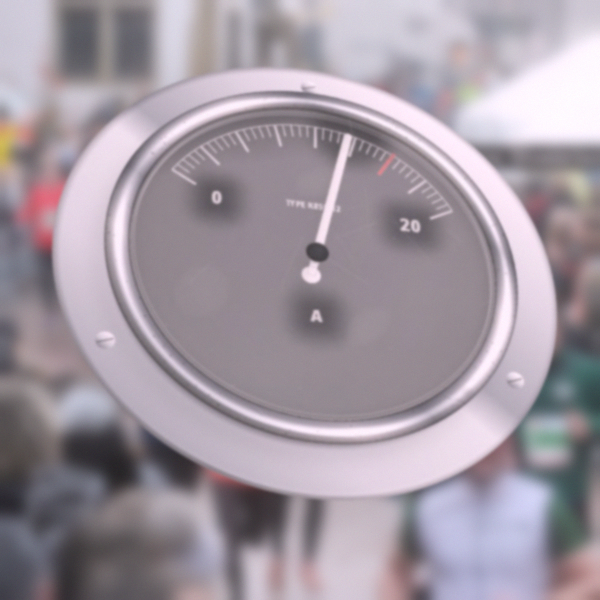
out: 12,A
